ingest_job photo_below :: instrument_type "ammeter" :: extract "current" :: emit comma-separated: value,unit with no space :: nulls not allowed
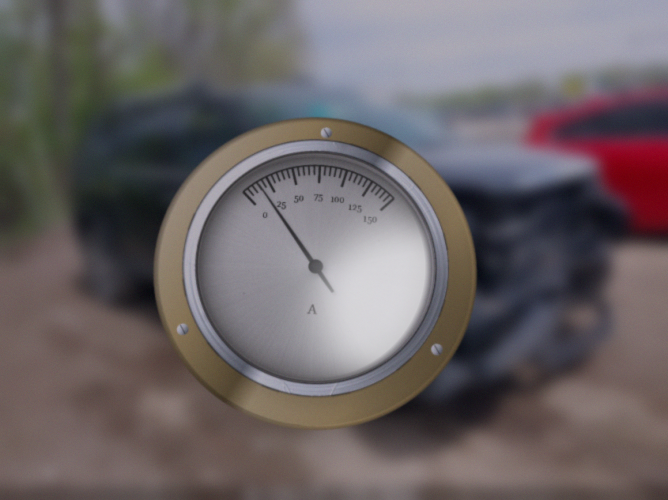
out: 15,A
